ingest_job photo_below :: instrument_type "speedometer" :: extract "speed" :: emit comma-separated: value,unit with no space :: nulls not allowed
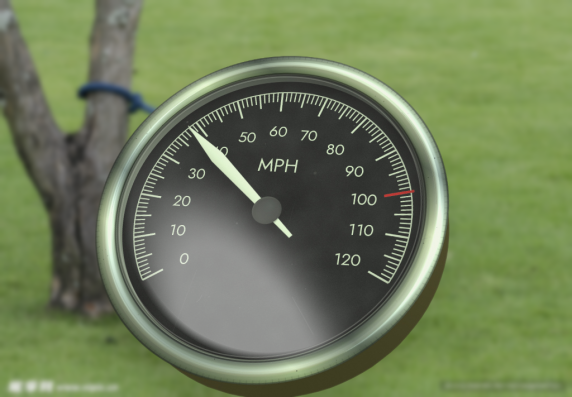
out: 38,mph
